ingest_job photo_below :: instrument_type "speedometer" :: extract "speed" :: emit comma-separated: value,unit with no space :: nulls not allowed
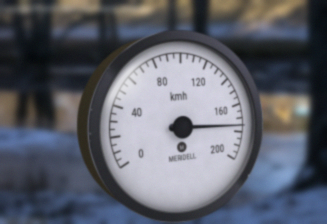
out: 175,km/h
